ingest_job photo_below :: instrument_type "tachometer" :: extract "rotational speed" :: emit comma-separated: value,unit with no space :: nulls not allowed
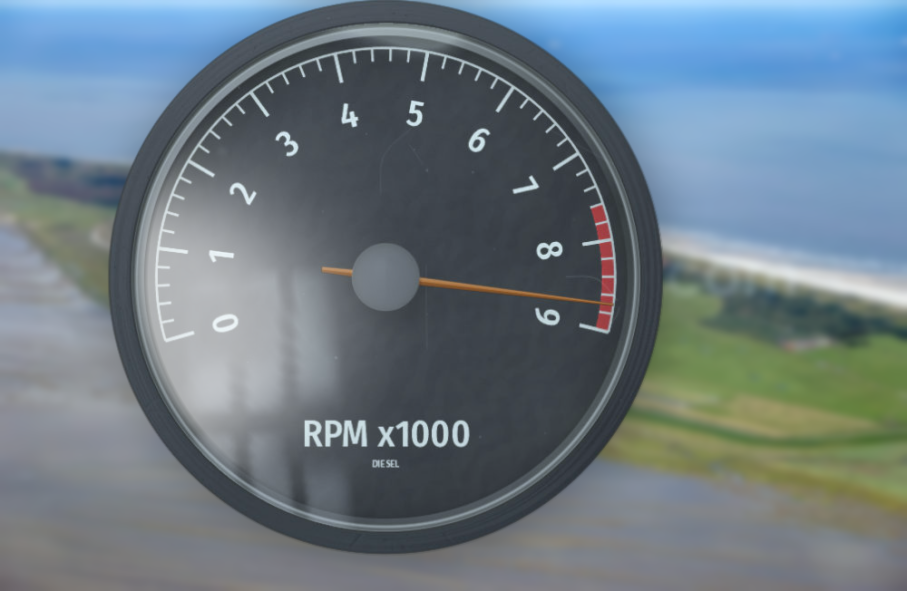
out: 8700,rpm
